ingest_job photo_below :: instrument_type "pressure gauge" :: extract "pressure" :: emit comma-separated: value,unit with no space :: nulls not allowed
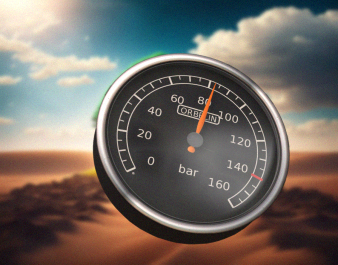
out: 82.5,bar
